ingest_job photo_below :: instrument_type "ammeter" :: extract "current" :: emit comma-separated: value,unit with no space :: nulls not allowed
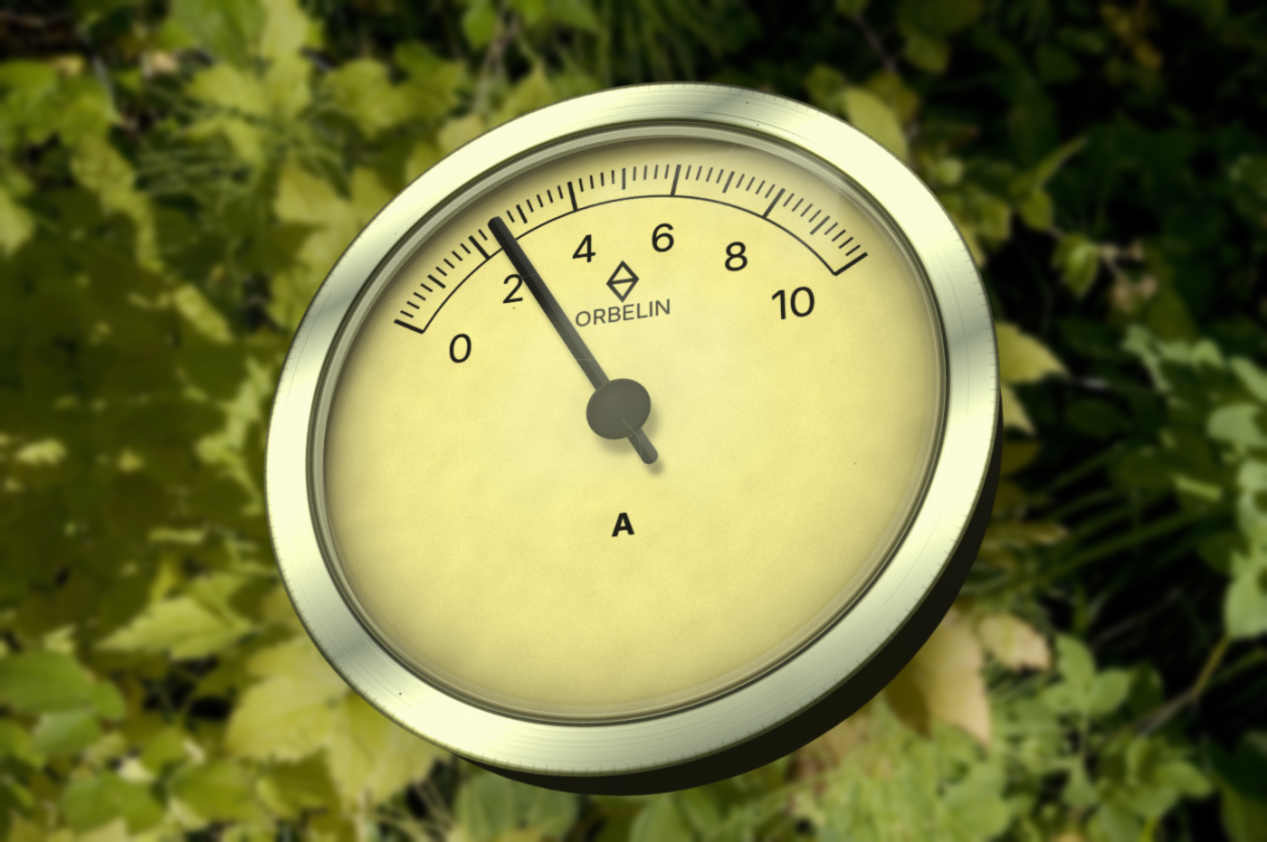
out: 2.5,A
